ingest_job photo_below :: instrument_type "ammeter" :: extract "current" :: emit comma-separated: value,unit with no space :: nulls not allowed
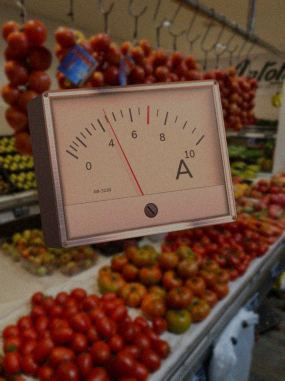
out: 4.5,A
